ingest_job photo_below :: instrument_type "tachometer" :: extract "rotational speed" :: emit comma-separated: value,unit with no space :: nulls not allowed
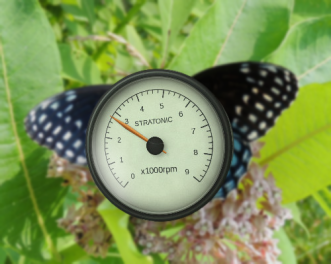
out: 2800,rpm
